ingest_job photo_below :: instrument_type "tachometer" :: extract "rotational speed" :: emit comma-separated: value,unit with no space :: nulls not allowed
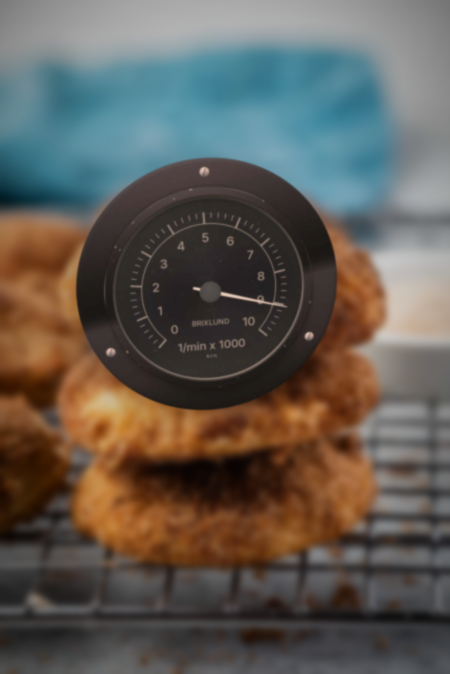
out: 9000,rpm
